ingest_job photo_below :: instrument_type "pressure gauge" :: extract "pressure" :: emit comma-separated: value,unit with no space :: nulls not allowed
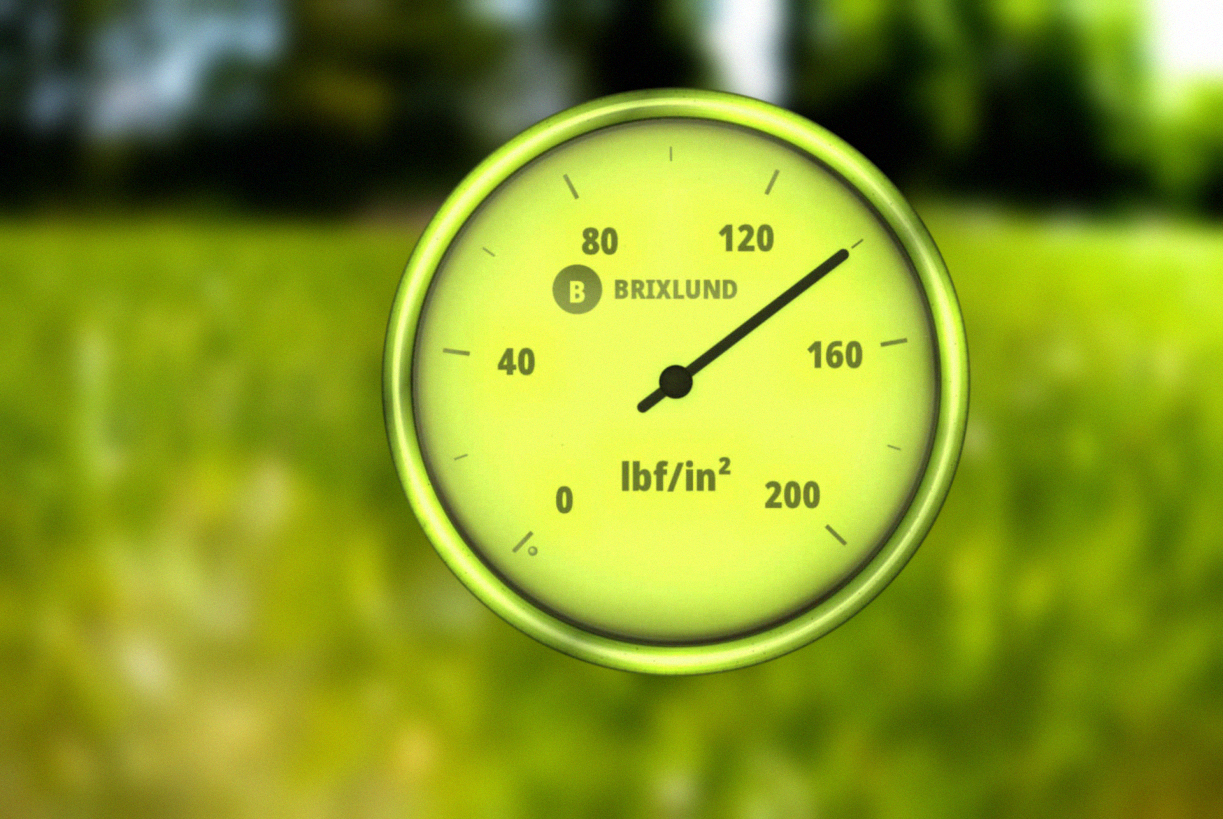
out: 140,psi
